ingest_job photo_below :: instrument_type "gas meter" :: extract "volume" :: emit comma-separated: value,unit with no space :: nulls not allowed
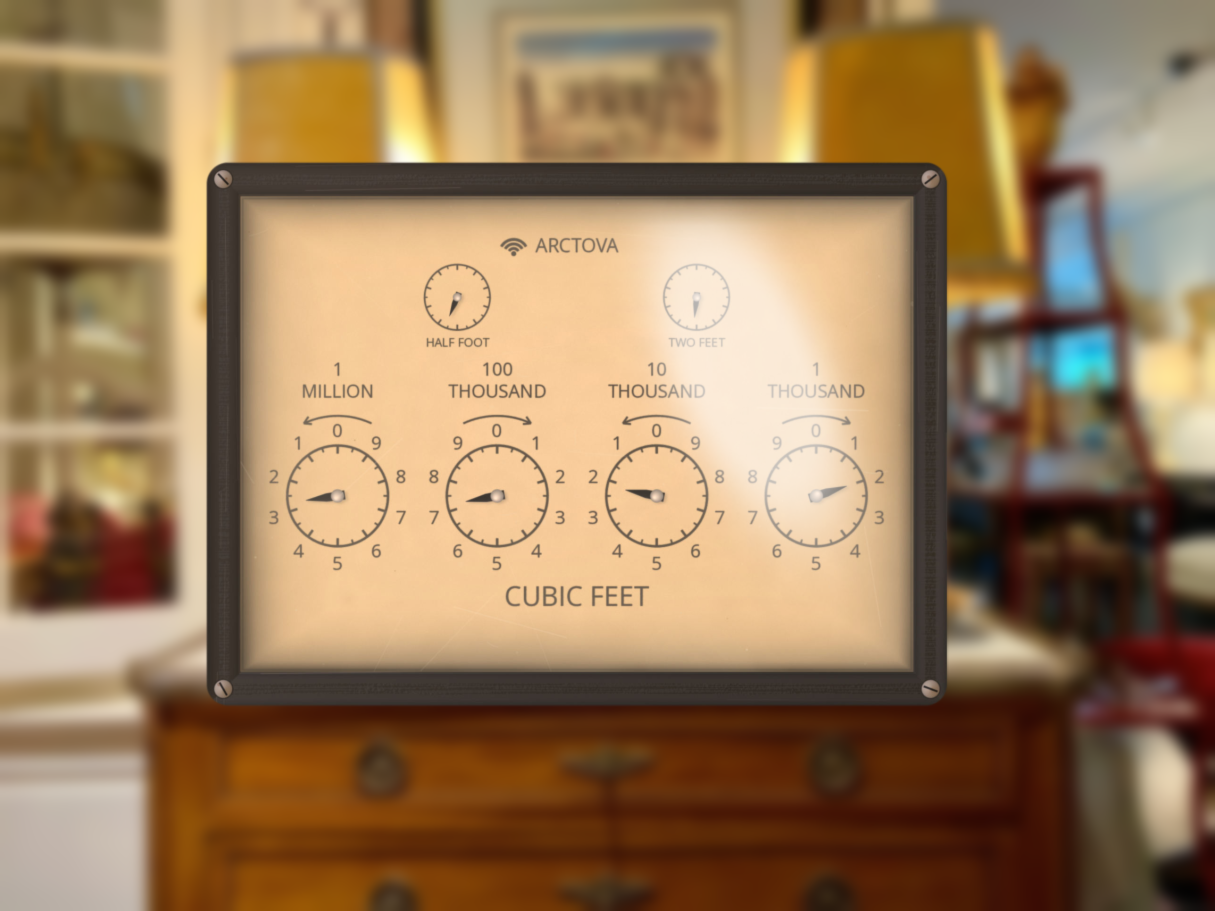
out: 272200,ft³
